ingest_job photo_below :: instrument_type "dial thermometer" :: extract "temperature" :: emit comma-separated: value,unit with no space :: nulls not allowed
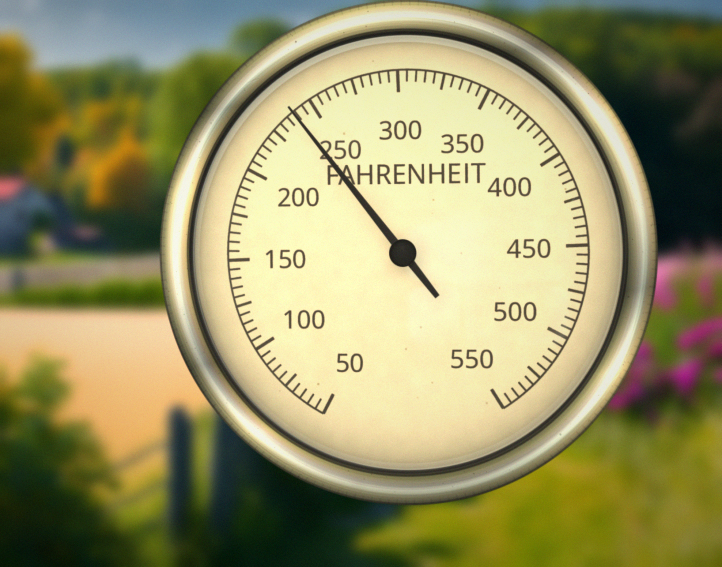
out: 240,°F
